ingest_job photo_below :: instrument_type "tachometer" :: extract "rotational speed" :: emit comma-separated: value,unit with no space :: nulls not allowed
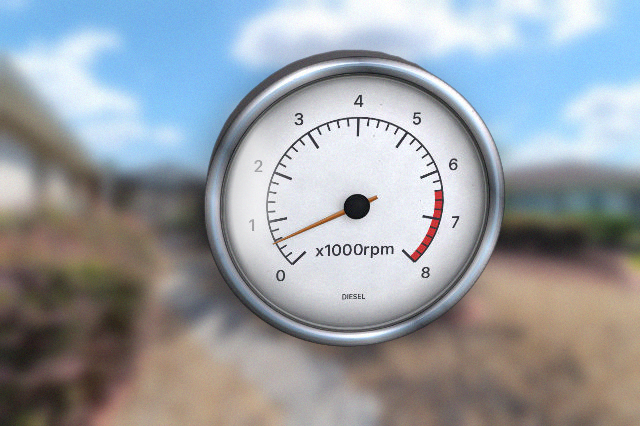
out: 600,rpm
